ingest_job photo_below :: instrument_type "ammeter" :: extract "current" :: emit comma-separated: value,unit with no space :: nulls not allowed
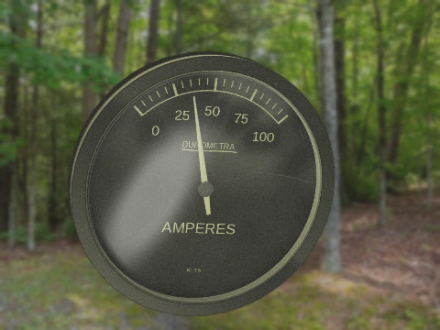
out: 35,A
